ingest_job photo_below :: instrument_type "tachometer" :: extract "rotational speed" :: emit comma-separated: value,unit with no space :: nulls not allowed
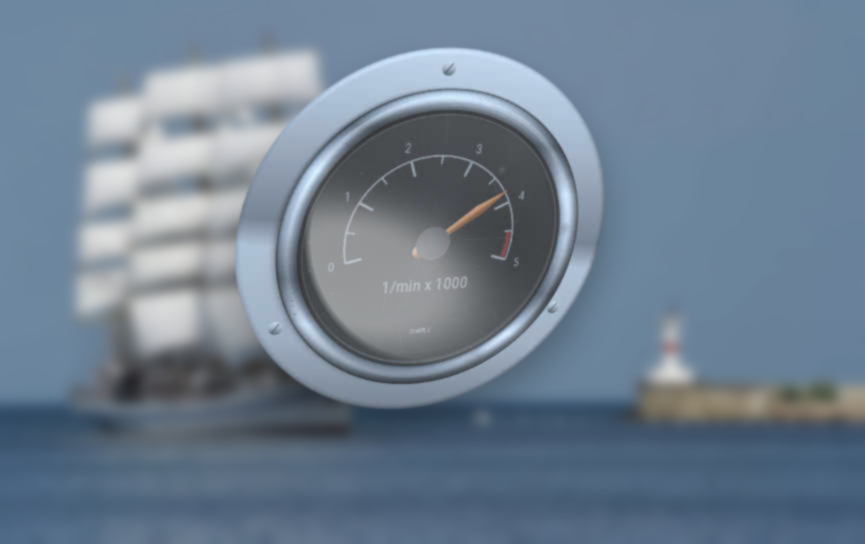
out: 3750,rpm
